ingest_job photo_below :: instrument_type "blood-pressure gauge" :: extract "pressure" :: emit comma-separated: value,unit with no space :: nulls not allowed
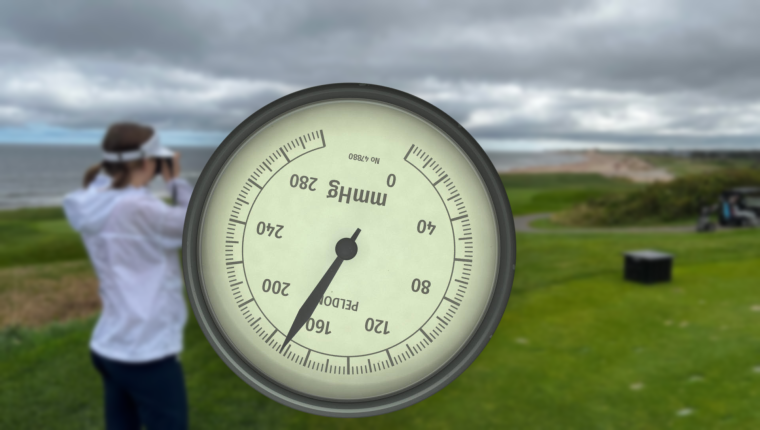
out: 172,mmHg
